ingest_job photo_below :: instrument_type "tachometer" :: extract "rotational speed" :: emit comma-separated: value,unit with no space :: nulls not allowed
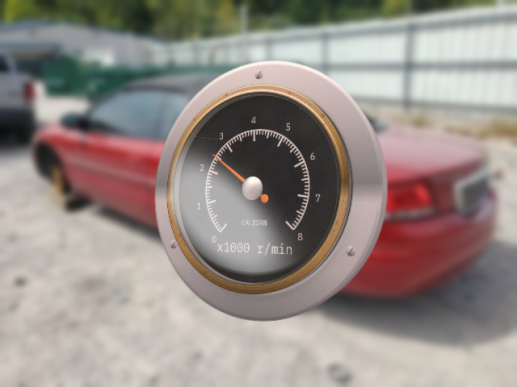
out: 2500,rpm
